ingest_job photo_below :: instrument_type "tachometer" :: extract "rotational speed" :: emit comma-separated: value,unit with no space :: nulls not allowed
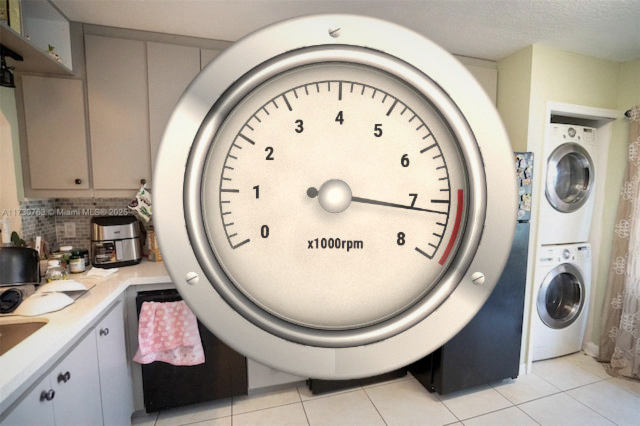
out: 7200,rpm
